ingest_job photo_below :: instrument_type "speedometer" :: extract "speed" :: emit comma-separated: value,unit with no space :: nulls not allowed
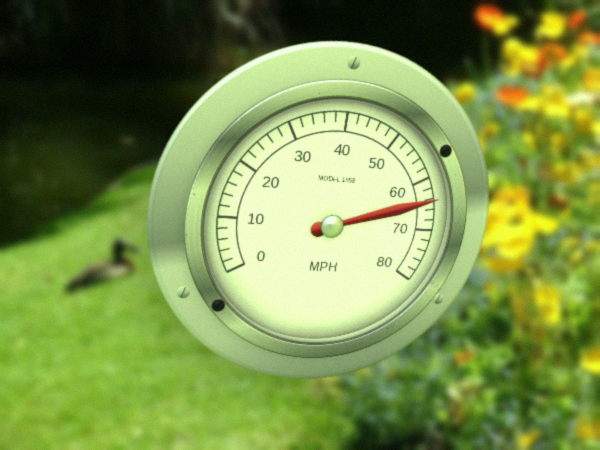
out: 64,mph
